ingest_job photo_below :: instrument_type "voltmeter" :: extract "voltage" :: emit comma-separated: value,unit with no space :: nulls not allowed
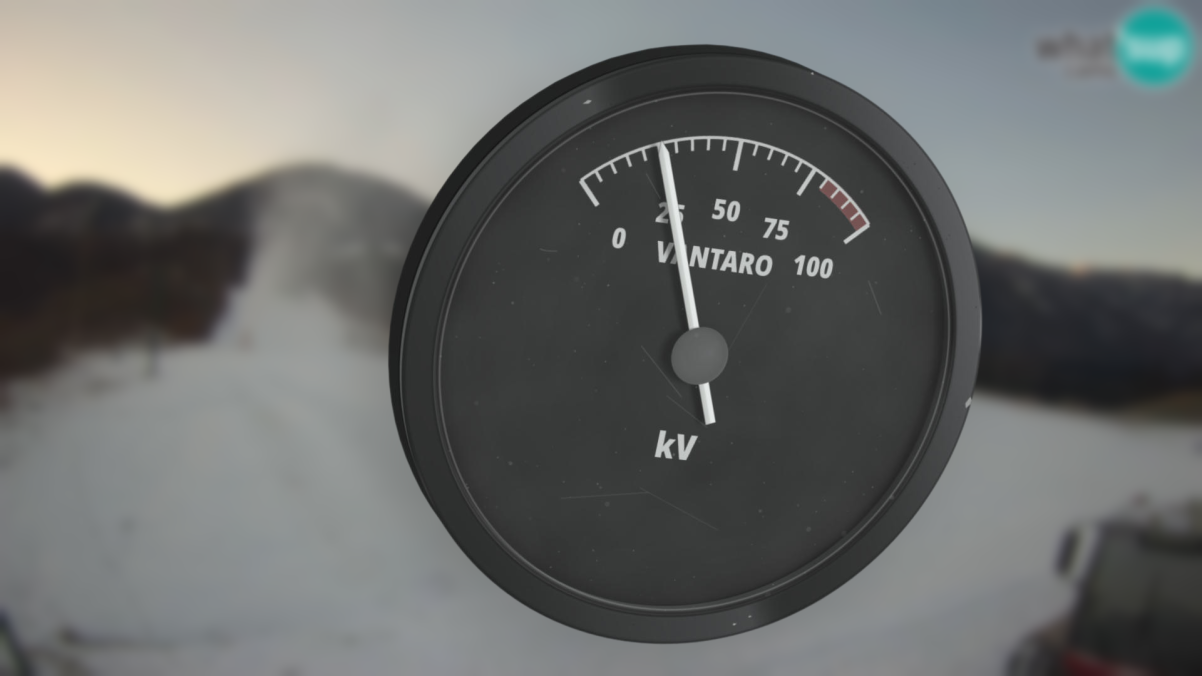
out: 25,kV
